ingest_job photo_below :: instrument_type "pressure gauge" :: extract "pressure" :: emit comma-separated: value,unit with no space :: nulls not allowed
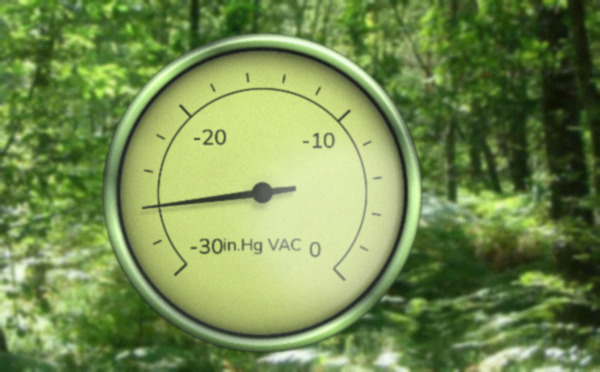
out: -26,inHg
